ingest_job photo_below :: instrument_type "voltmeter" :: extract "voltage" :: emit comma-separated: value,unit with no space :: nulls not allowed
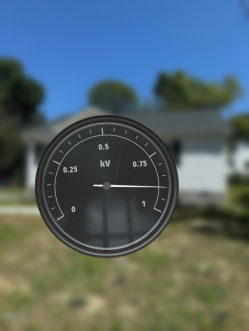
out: 0.9,kV
